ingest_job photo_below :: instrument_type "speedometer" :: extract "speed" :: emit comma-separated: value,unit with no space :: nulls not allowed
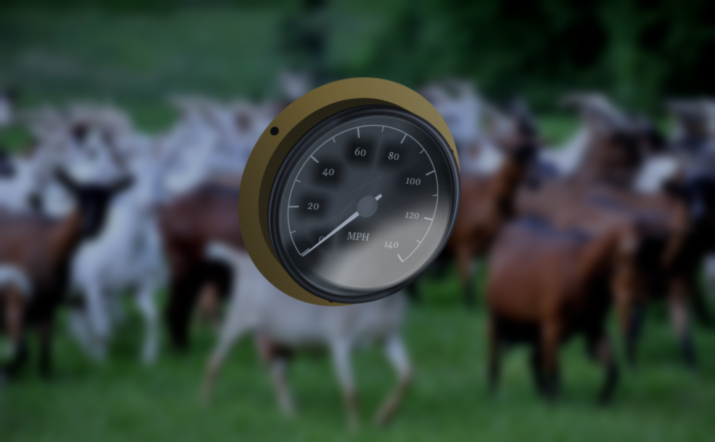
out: 0,mph
